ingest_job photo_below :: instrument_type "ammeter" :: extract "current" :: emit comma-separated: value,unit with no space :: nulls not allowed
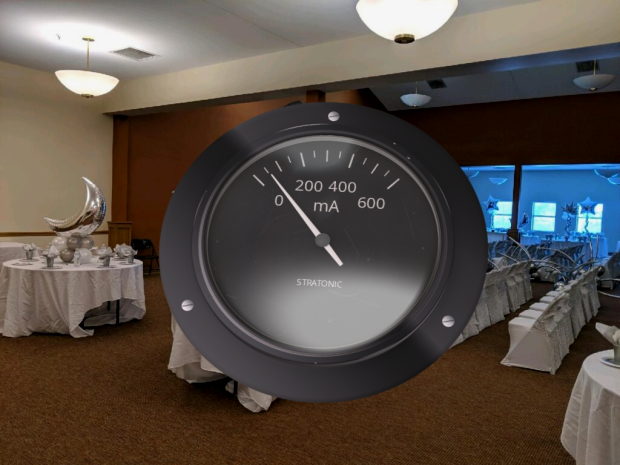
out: 50,mA
